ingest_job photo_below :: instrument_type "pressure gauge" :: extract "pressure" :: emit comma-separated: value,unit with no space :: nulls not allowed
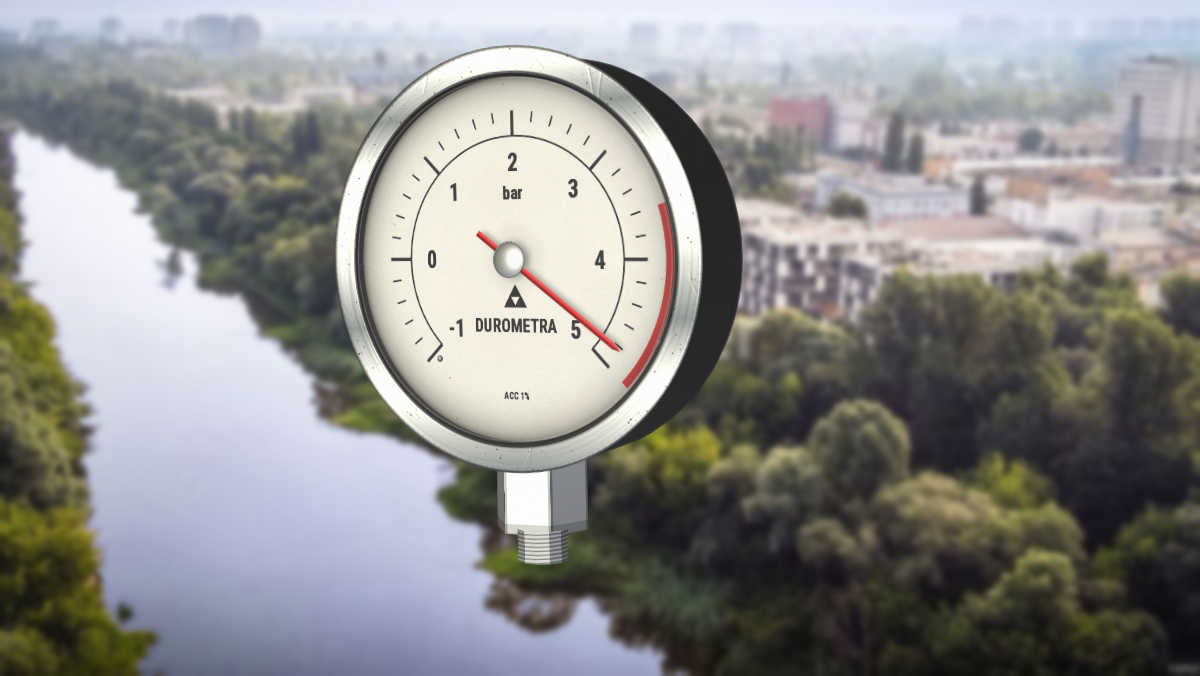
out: 4.8,bar
